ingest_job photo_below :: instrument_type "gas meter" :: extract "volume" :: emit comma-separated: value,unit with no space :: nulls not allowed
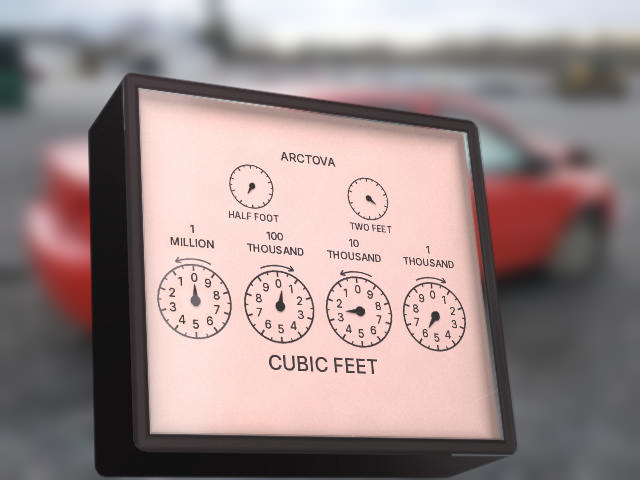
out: 2600,ft³
